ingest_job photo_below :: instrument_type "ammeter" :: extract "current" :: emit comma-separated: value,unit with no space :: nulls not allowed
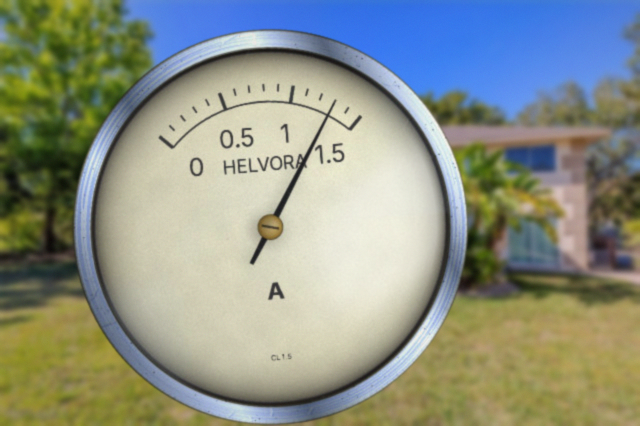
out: 1.3,A
